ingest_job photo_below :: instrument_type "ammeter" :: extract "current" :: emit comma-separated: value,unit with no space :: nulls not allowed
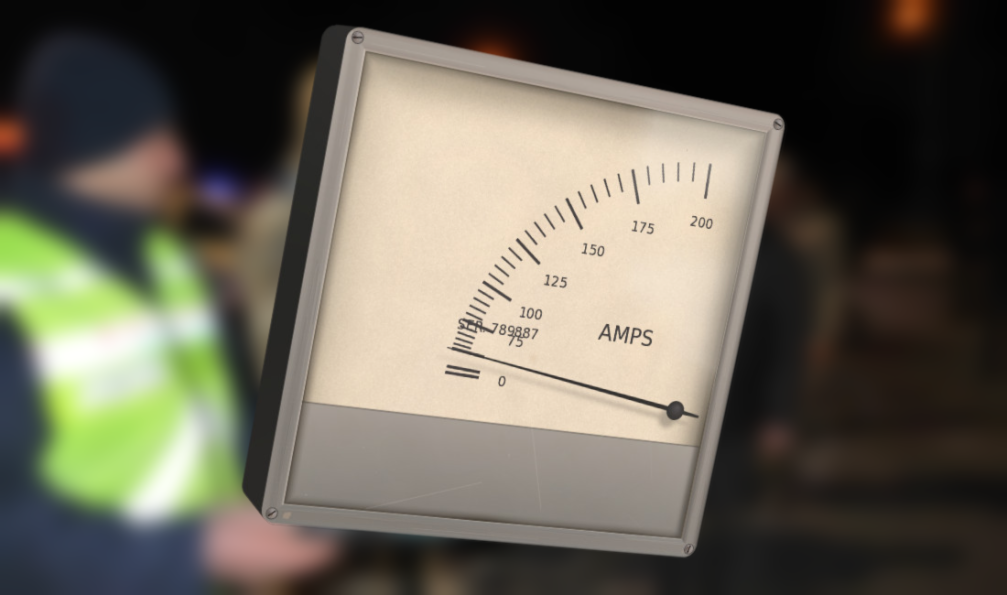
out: 50,A
